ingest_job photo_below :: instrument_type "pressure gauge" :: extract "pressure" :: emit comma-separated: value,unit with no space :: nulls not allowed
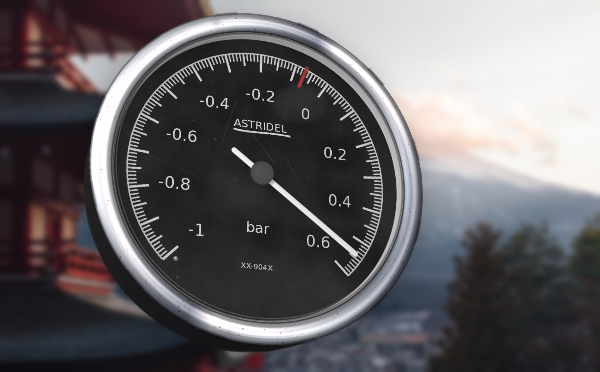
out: 0.55,bar
